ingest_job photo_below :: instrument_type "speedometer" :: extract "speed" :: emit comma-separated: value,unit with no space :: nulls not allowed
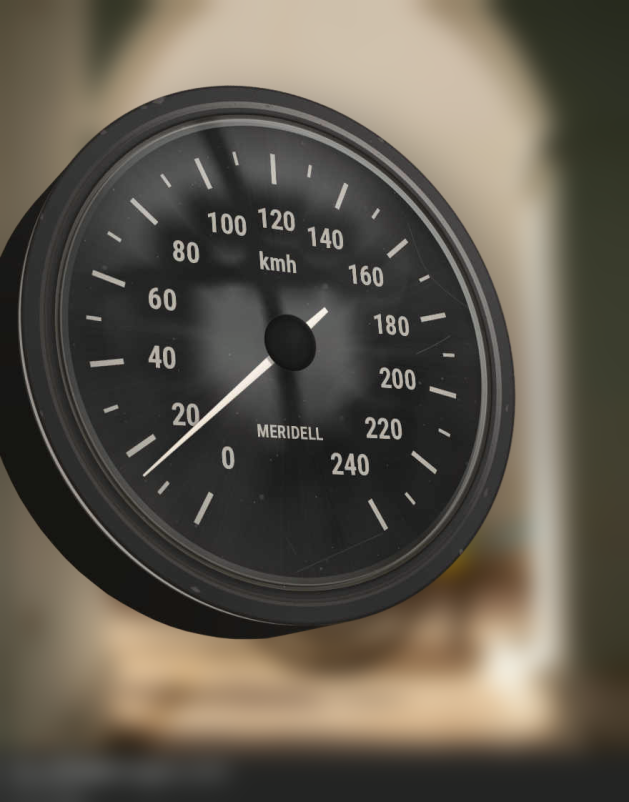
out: 15,km/h
